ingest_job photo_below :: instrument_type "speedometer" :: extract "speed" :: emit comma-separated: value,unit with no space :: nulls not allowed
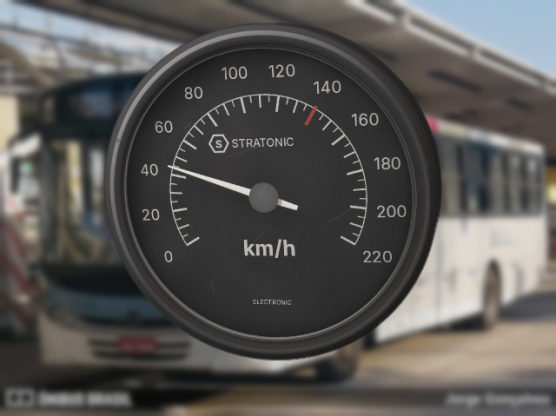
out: 45,km/h
